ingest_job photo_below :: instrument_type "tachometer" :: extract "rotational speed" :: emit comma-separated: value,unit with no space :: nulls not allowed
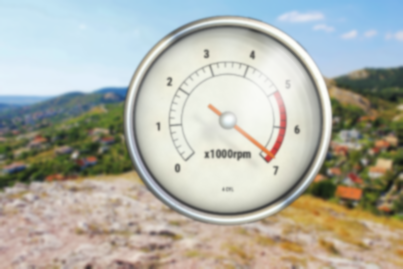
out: 6800,rpm
